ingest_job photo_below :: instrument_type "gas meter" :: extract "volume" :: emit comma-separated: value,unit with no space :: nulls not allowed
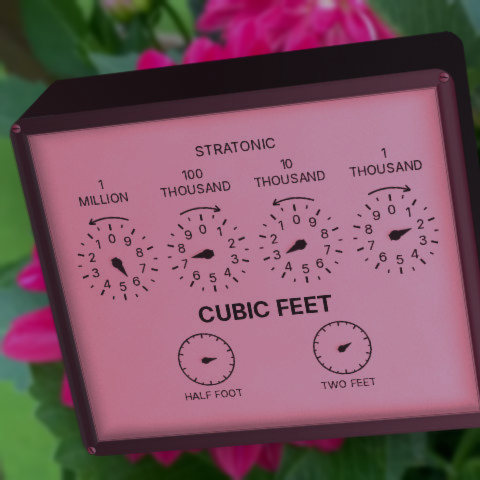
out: 573200,ft³
